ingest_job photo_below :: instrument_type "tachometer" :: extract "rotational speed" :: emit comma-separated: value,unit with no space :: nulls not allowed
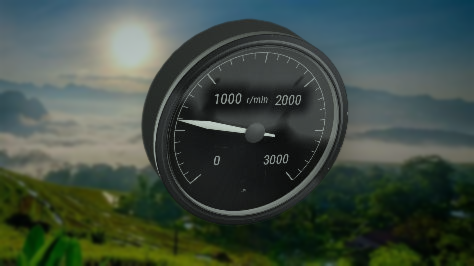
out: 600,rpm
